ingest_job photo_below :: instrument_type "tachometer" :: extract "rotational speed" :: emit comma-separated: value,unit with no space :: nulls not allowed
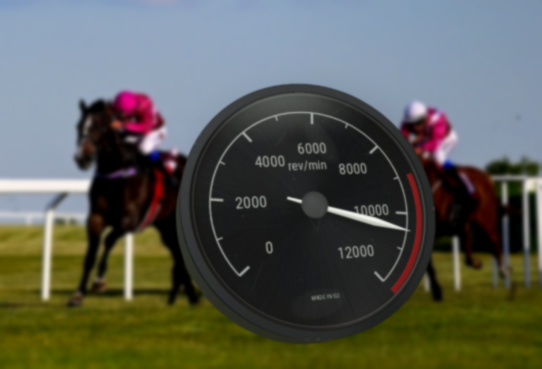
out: 10500,rpm
